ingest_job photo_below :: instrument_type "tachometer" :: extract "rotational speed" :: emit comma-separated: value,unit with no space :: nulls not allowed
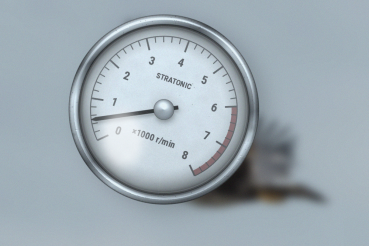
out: 500,rpm
